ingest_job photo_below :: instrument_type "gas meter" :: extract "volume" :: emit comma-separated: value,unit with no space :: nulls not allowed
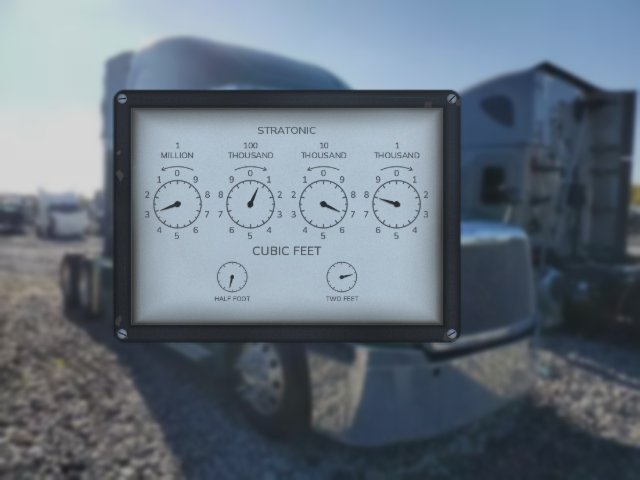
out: 306800,ft³
